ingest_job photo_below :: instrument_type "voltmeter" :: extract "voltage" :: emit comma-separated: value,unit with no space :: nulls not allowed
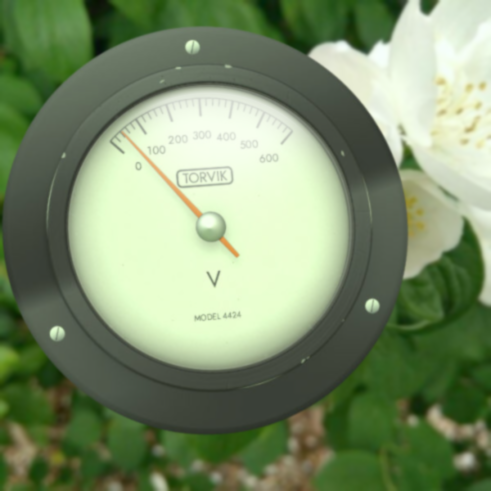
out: 40,V
